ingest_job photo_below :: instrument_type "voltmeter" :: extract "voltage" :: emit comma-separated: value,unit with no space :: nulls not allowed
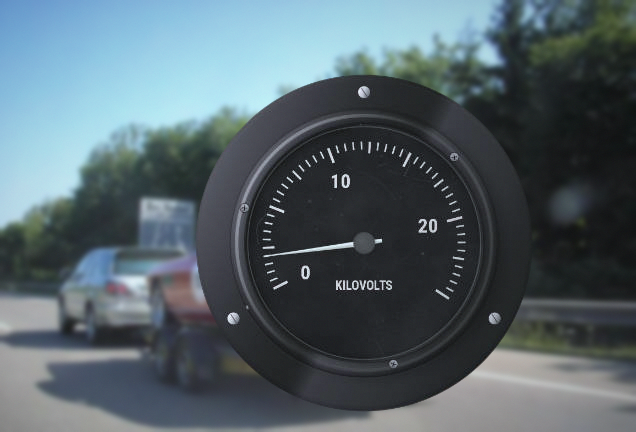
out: 2,kV
